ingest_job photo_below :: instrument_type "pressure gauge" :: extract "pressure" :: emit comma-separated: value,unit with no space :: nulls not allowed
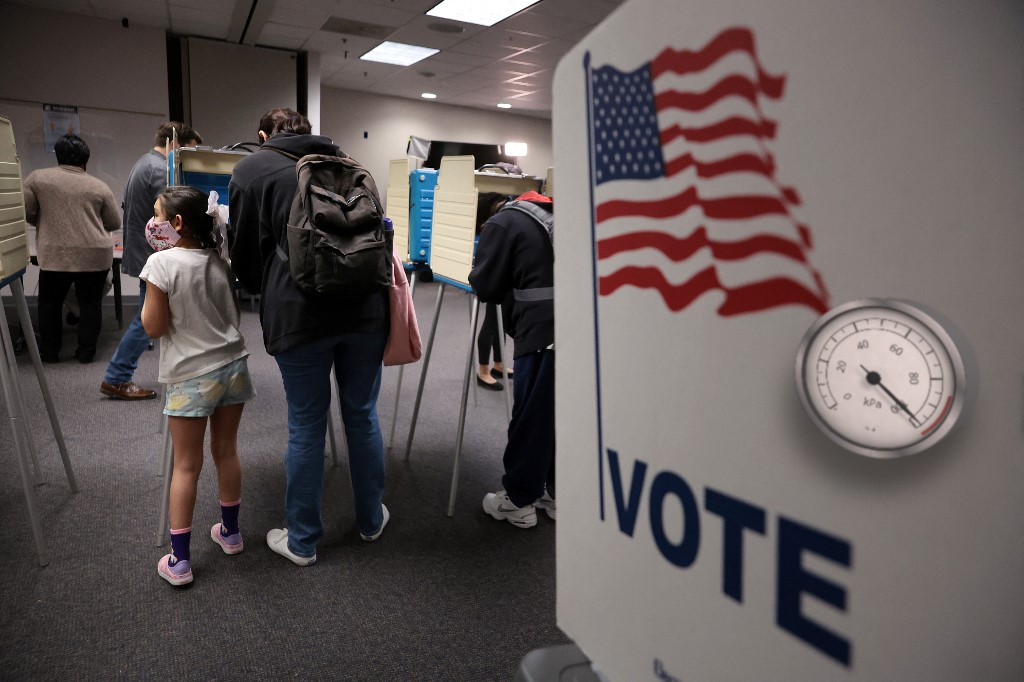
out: 97.5,kPa
